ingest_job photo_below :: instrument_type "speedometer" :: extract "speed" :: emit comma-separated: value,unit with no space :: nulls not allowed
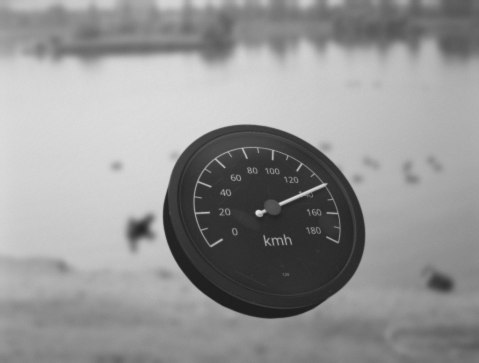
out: 140,km/h
